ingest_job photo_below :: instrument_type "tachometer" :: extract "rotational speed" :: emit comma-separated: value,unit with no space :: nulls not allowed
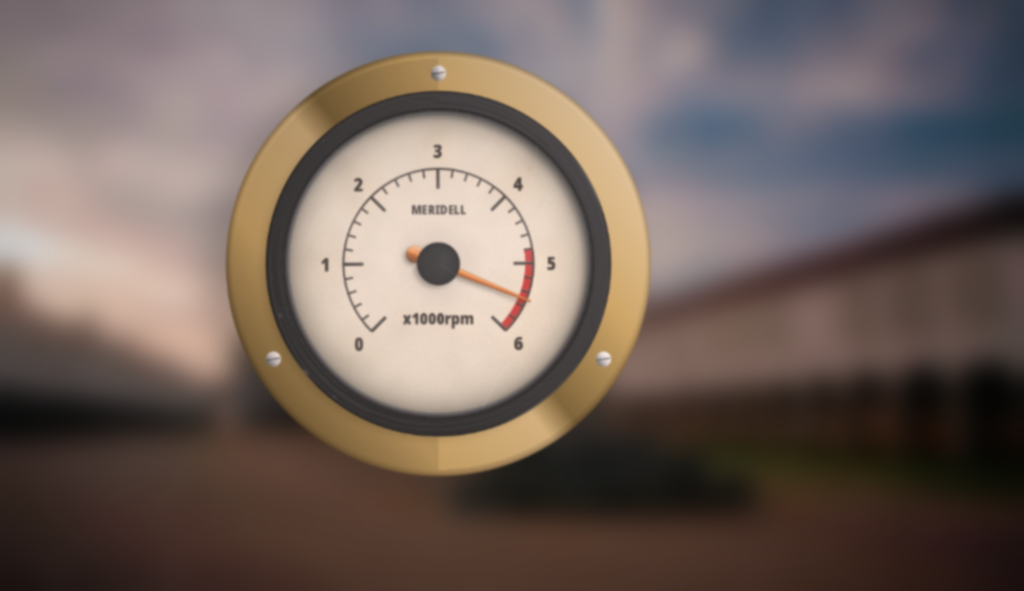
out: 5500,rpm
